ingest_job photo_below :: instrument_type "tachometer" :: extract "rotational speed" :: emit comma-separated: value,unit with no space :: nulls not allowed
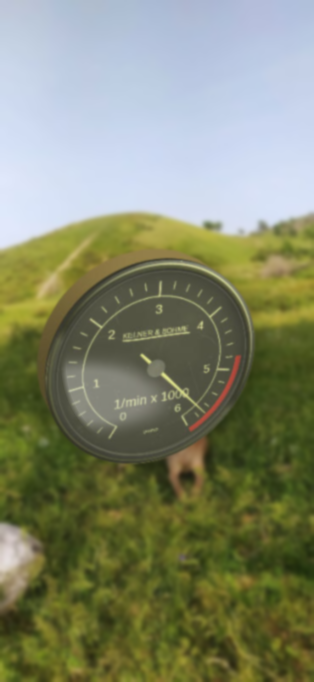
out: 5700,rpm
